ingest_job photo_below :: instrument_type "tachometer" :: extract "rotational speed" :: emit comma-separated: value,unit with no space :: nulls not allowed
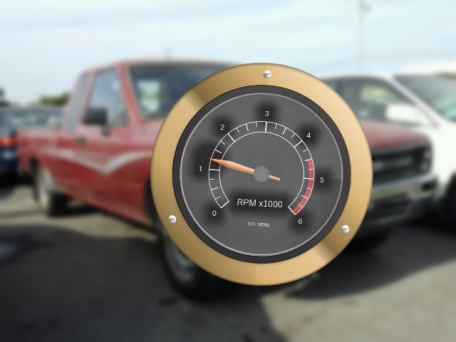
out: 1250,rpm
